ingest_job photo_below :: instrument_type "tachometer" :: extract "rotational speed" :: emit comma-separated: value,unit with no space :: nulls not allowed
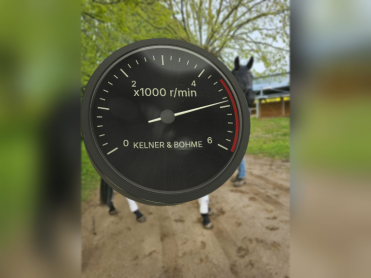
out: 4900,rpm
